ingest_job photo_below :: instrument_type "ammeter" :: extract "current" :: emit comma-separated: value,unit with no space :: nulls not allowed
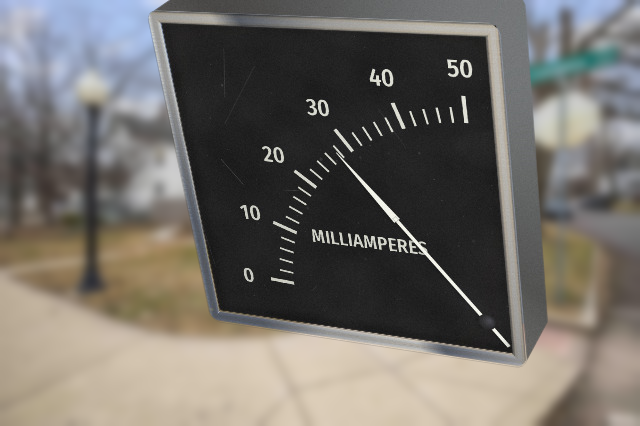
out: 28,mA
